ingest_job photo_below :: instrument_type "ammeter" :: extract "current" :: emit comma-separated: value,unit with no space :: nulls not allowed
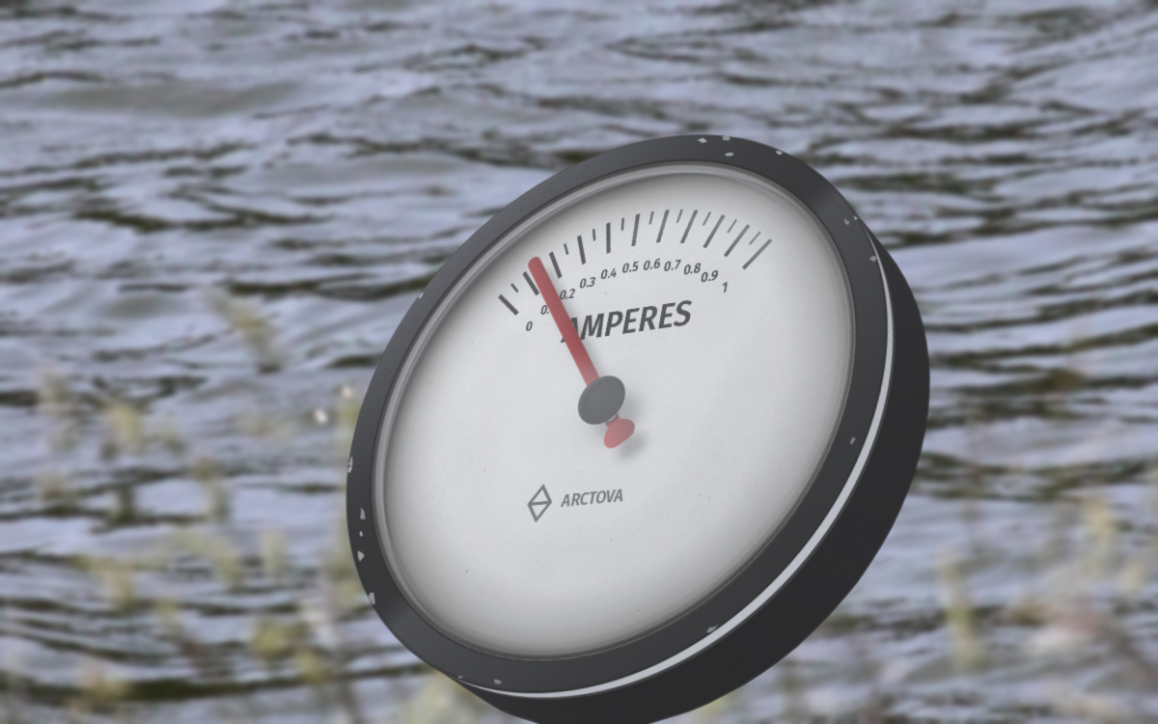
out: 0.15,A
